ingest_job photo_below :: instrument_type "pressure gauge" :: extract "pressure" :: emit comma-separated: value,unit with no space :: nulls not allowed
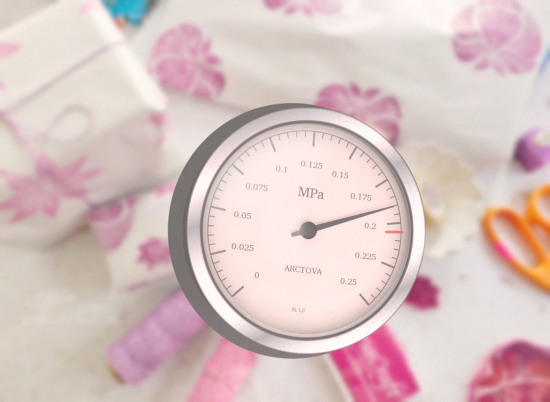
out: 0.19,MPa
